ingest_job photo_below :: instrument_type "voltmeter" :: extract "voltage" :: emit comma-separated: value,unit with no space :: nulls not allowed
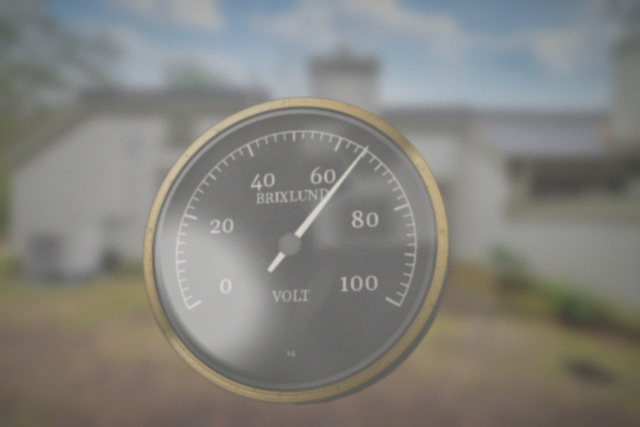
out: 66,V
